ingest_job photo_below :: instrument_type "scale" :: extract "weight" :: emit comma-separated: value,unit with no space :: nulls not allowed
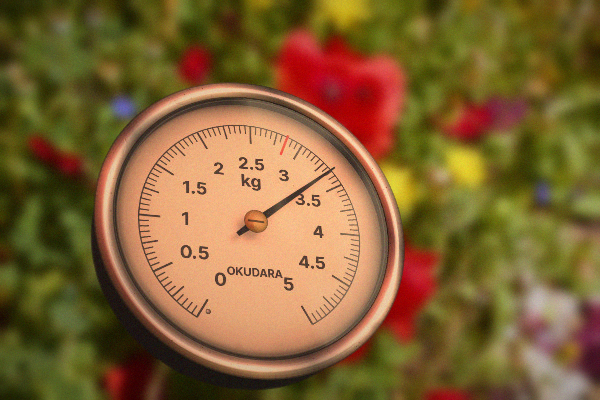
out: 3.35,kg
